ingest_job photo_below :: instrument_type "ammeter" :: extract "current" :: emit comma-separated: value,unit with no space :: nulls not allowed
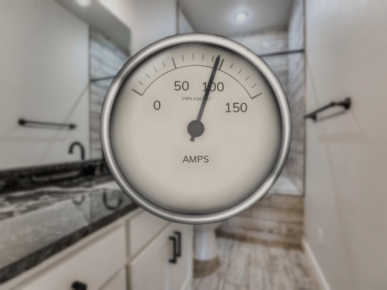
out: 95,A
